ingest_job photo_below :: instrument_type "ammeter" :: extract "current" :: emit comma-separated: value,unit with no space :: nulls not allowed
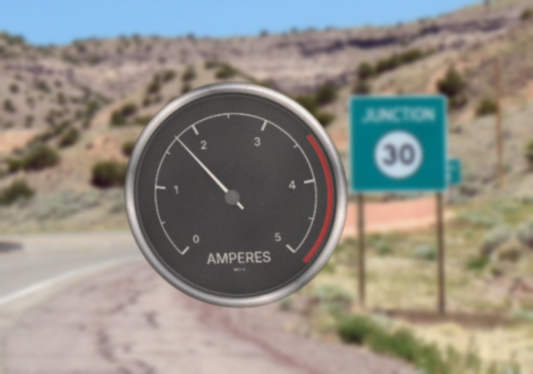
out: 1.75,A
